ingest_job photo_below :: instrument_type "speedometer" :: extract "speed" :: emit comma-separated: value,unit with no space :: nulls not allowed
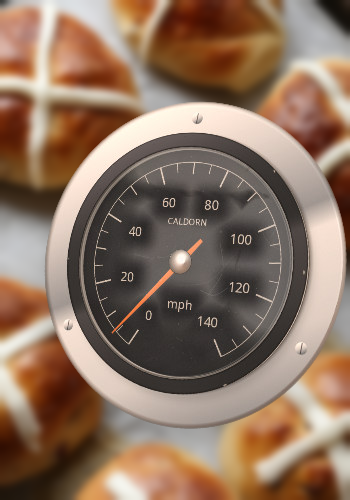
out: 5,mph
